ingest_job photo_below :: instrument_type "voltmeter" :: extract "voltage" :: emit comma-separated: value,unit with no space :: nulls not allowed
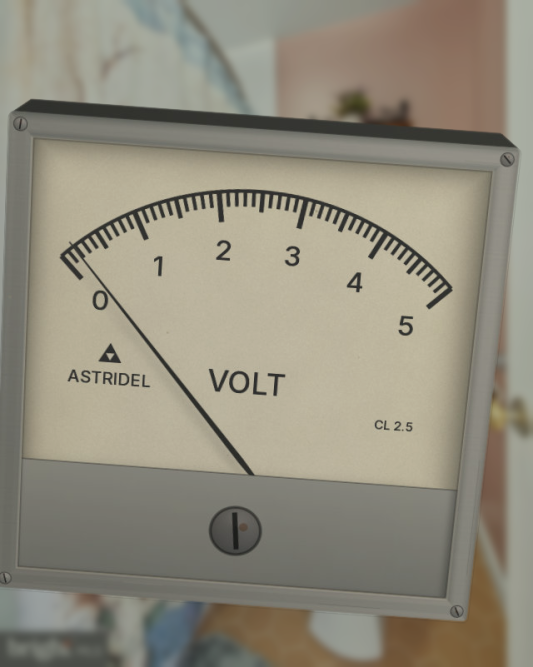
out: 0.2,V
